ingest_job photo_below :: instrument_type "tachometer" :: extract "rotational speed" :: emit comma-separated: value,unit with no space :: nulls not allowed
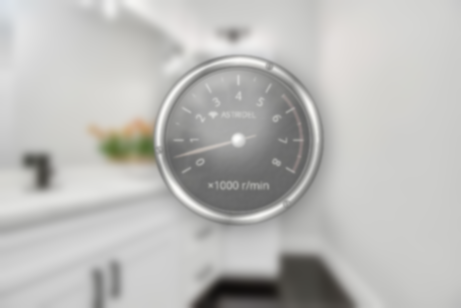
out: 500,rpm
